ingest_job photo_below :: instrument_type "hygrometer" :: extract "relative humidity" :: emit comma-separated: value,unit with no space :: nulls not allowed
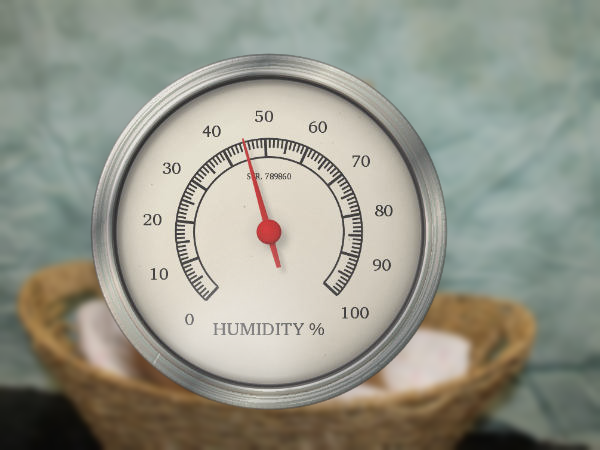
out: 45,%
